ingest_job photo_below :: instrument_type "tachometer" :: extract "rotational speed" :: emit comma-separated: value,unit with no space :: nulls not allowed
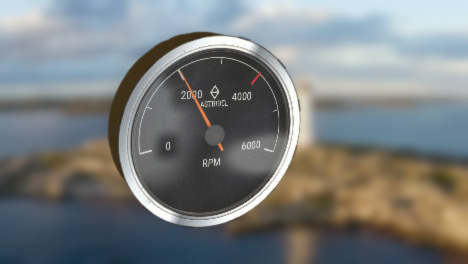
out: 2000,rpm
